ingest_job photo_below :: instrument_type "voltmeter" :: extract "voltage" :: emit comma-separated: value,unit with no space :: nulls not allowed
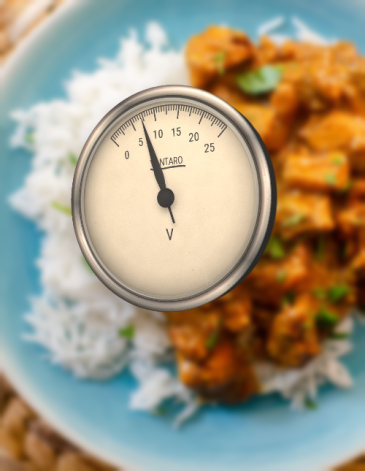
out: 7.5,V
